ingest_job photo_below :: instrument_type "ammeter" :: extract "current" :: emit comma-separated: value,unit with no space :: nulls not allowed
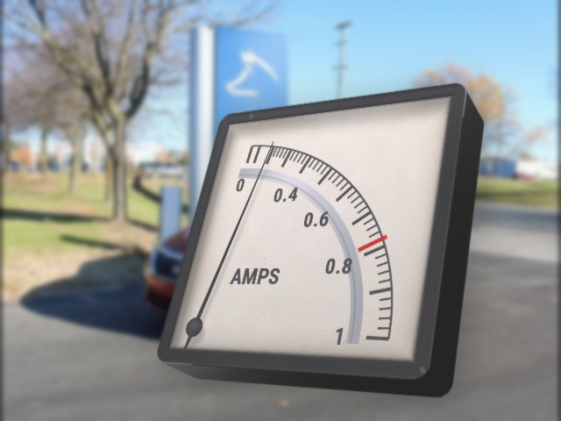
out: 0.2,A
